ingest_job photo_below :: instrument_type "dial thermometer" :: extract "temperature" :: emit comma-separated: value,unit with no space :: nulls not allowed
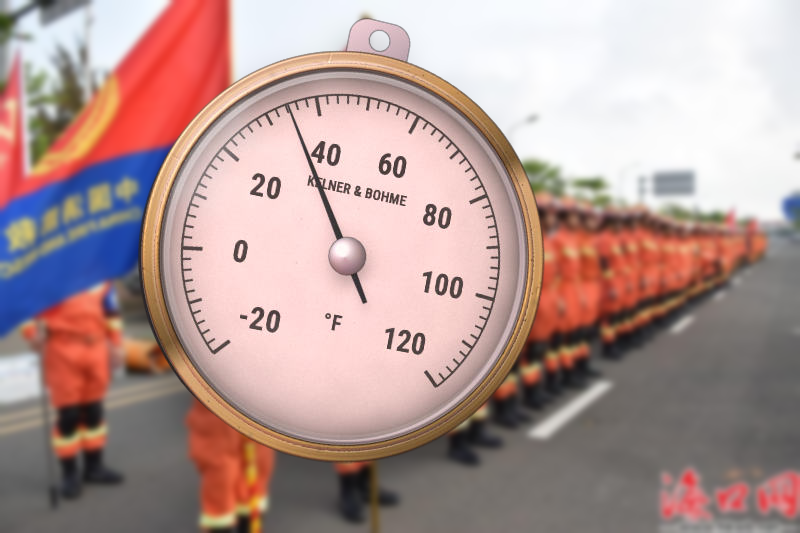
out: 34,°F
